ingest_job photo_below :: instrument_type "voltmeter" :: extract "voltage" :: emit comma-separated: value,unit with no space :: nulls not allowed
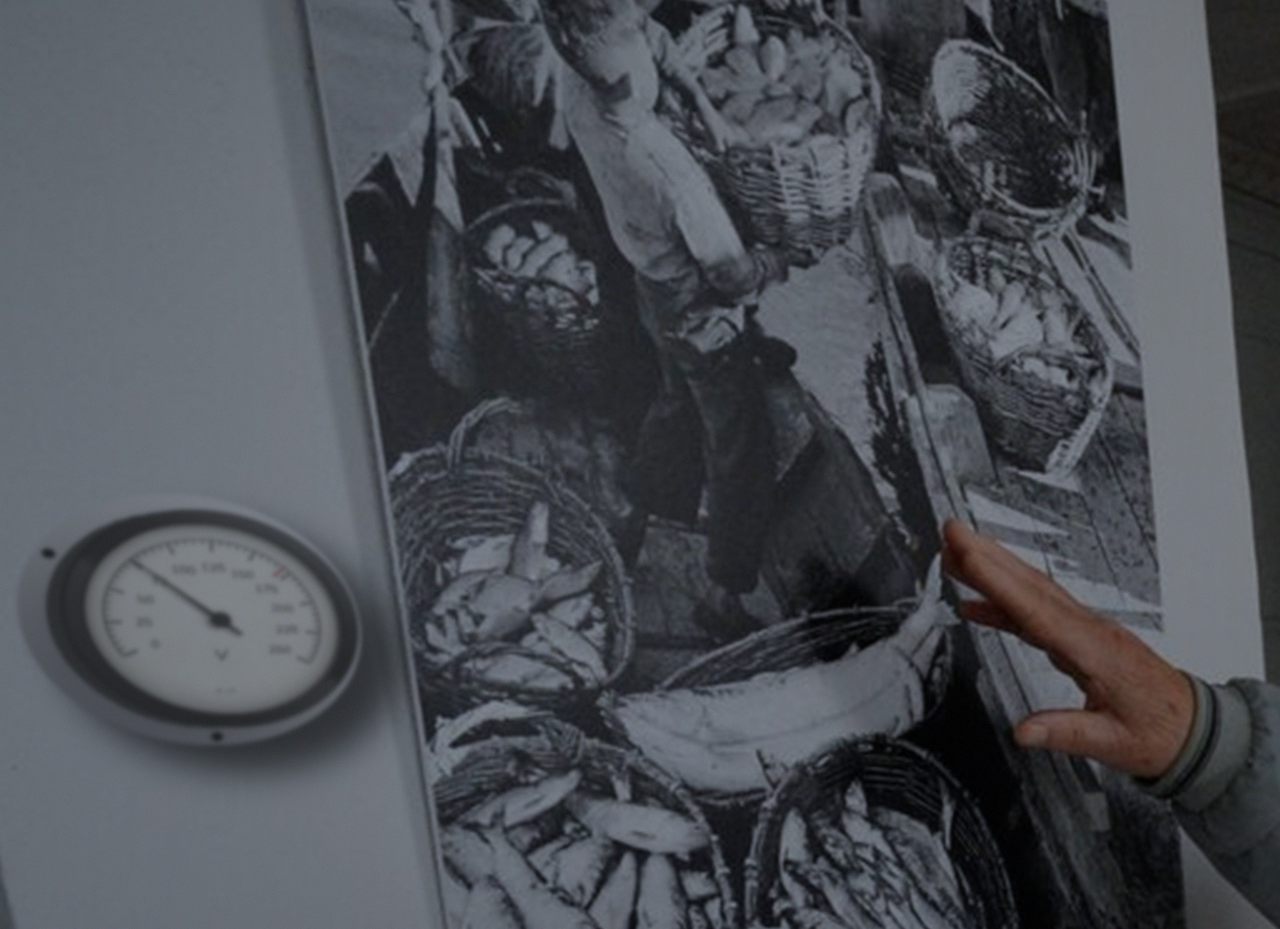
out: 75,V
